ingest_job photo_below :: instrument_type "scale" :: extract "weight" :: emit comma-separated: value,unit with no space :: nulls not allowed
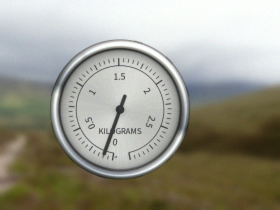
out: 0.1,kg
